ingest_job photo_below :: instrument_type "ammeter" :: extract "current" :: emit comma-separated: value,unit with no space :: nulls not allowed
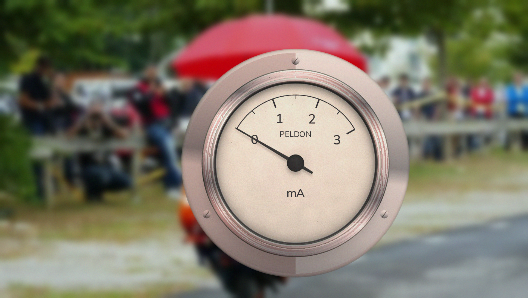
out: 0,mA
